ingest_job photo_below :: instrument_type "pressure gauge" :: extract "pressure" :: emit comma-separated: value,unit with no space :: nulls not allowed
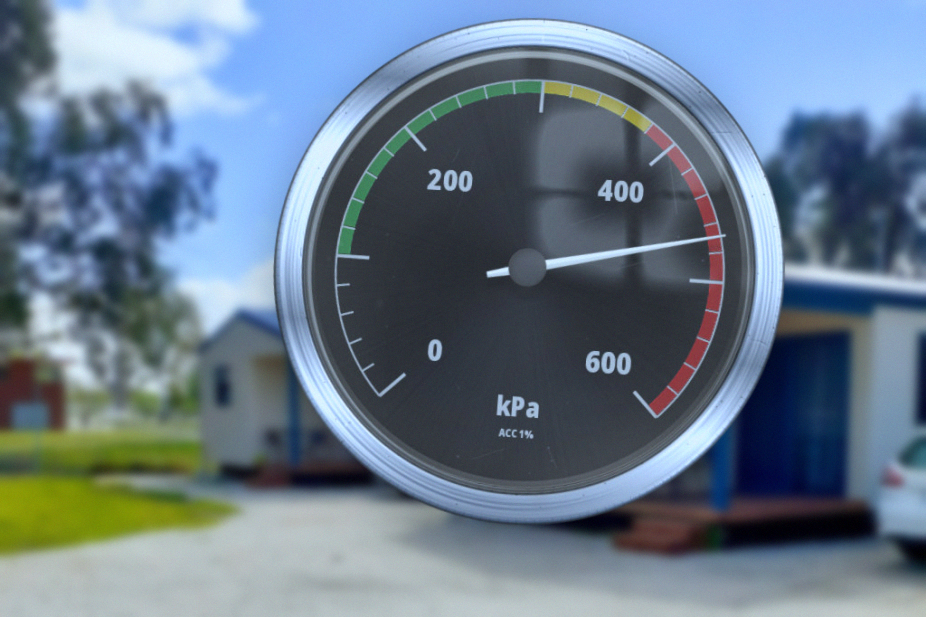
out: 470,kPa
